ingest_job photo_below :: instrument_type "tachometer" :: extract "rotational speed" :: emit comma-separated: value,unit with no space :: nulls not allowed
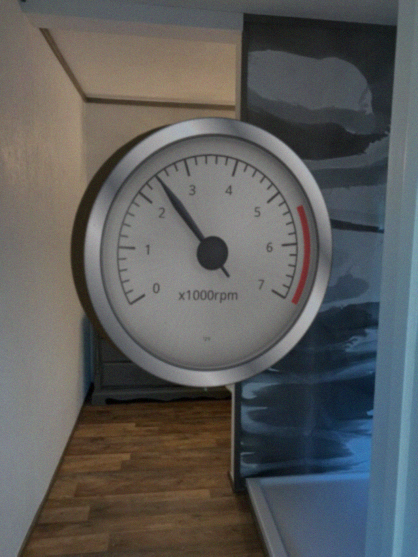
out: 2400,rpm
